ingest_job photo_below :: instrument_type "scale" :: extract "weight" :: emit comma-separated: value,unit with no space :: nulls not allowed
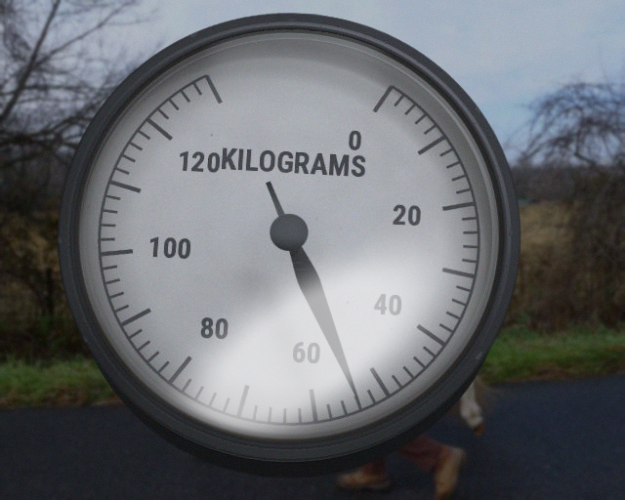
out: 54,kg
